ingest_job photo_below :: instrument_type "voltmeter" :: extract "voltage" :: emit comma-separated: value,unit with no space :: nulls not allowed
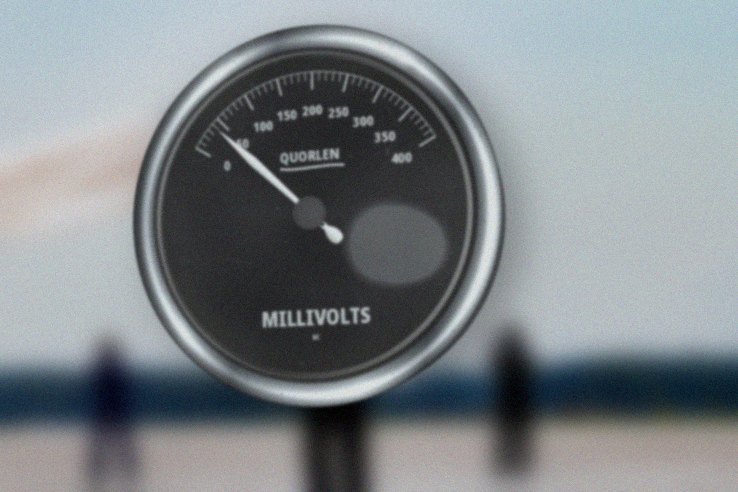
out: 40,mV
